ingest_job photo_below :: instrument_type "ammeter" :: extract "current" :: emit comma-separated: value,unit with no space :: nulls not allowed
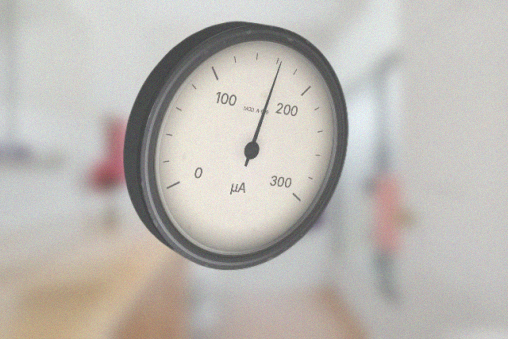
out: 160,µA
